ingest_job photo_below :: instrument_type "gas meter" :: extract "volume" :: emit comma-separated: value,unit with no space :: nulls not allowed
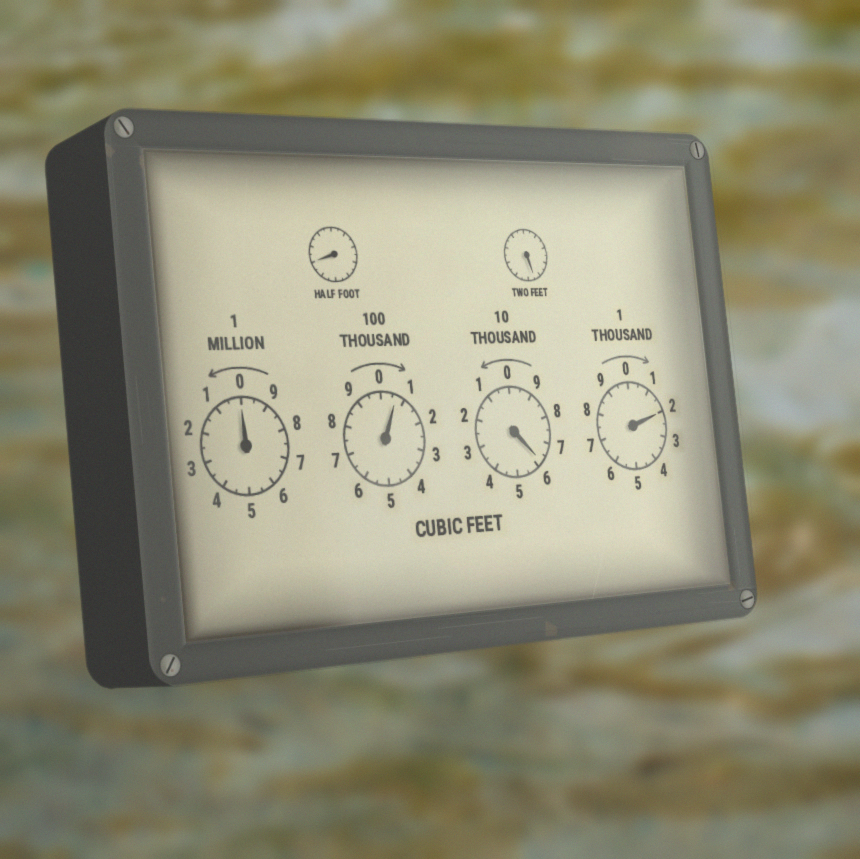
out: 6200,ft³
